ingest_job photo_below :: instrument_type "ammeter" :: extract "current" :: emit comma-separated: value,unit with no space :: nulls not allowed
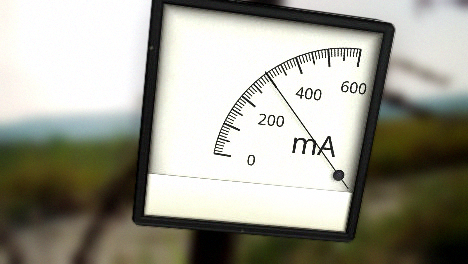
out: 300,mA
